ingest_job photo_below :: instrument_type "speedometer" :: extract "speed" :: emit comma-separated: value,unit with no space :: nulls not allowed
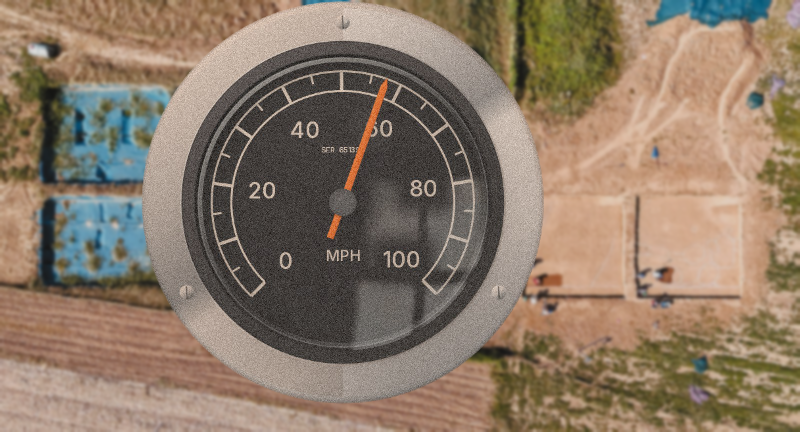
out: 57.5,mph
